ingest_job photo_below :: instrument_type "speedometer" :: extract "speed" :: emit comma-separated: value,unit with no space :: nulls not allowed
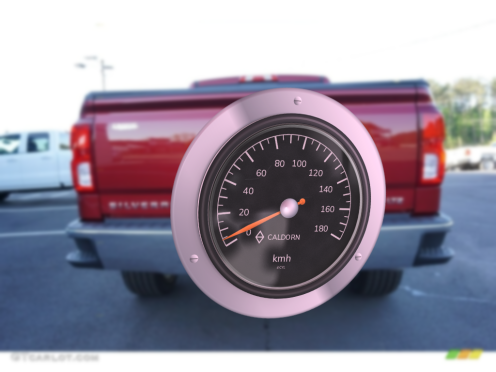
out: 5,km/h
